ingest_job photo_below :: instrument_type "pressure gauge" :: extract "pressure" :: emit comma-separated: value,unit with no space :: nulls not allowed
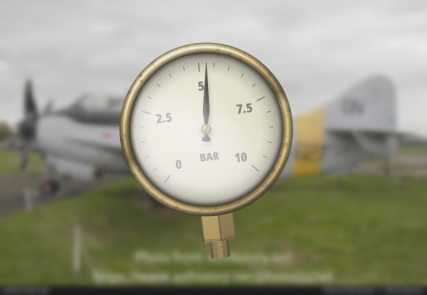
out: 5.25,bar
